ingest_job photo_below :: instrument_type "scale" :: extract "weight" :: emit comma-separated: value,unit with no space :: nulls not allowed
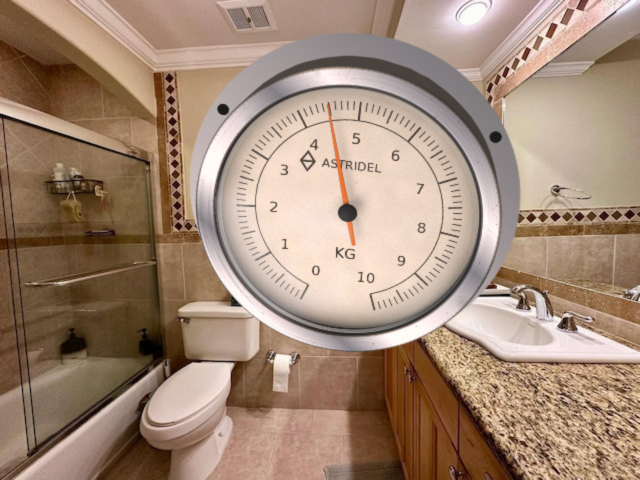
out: 4.5,kg
